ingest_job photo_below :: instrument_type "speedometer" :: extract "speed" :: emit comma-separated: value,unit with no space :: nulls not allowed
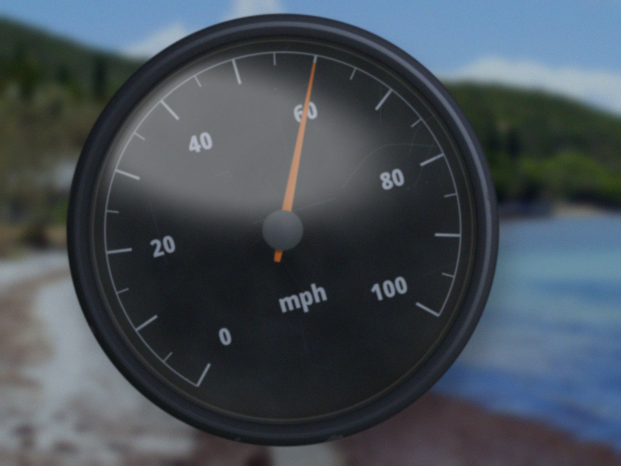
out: 60,mph
